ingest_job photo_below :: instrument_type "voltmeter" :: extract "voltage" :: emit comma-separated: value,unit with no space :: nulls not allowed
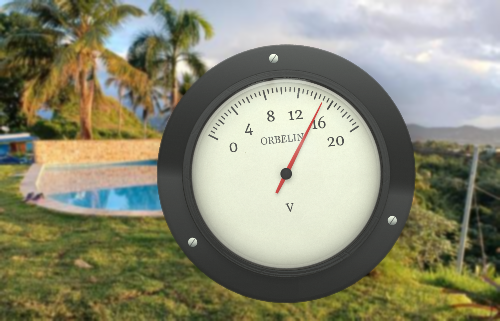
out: 15,V
